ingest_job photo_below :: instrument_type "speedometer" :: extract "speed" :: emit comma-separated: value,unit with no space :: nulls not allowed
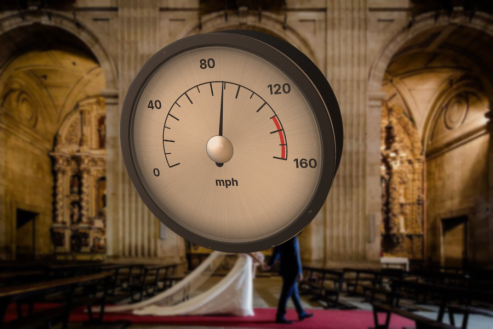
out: 90,mph
